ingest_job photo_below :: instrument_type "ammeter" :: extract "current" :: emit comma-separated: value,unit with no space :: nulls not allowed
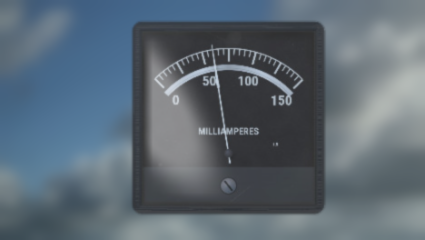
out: 60,mA
